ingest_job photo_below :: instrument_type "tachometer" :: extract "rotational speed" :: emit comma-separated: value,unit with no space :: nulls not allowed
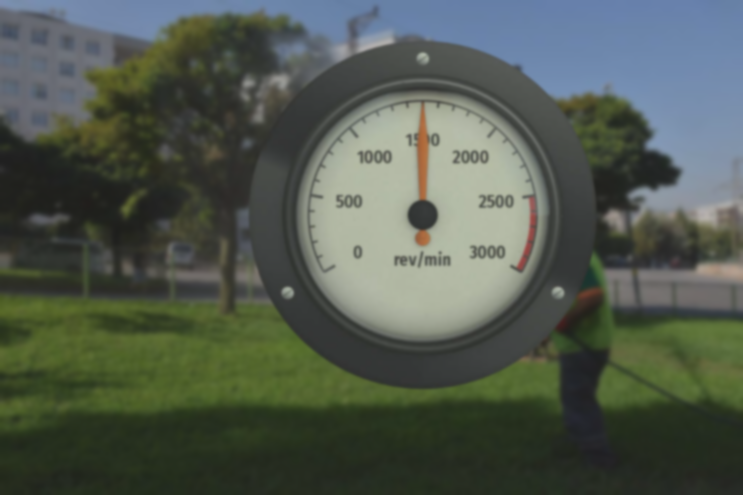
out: 1500,rpm
